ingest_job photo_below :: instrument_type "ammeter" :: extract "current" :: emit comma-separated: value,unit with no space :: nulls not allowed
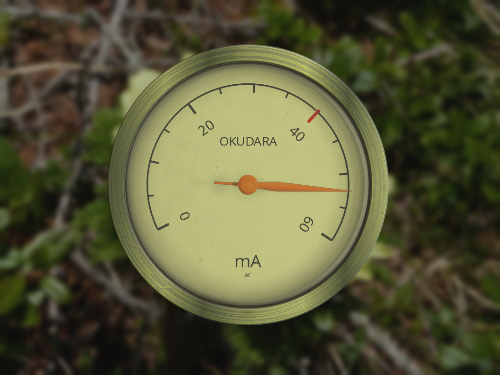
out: 52.5,mA
